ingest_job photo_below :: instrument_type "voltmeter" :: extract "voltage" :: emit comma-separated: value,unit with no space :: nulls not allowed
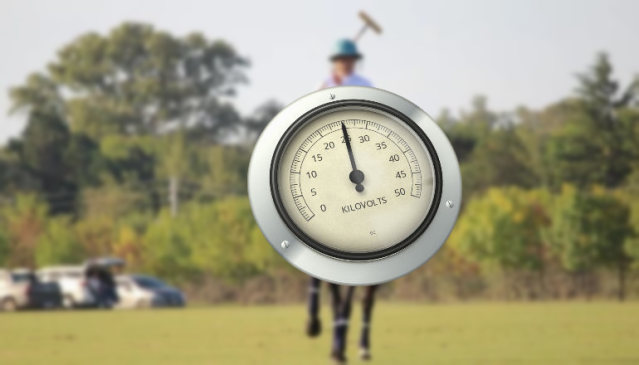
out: 25,kV
